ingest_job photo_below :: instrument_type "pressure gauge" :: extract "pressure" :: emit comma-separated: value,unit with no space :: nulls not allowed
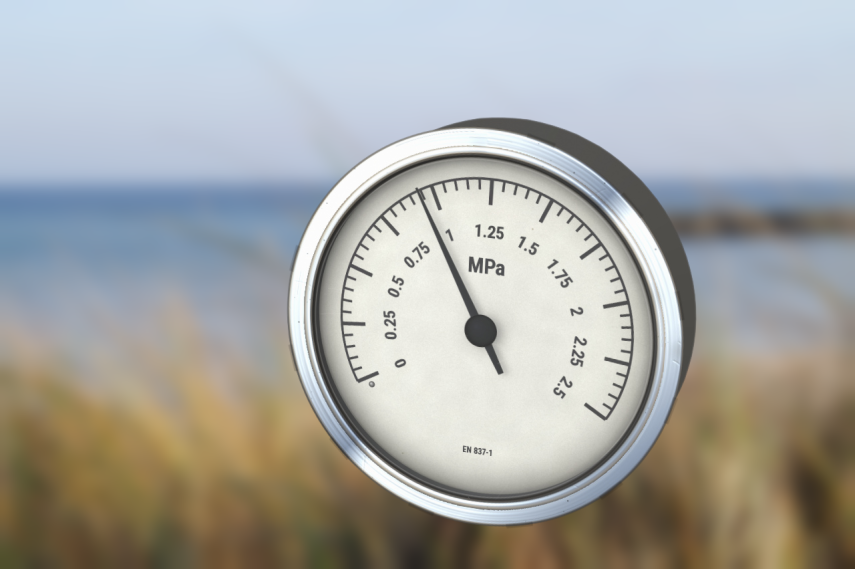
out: 0.95,MPa
